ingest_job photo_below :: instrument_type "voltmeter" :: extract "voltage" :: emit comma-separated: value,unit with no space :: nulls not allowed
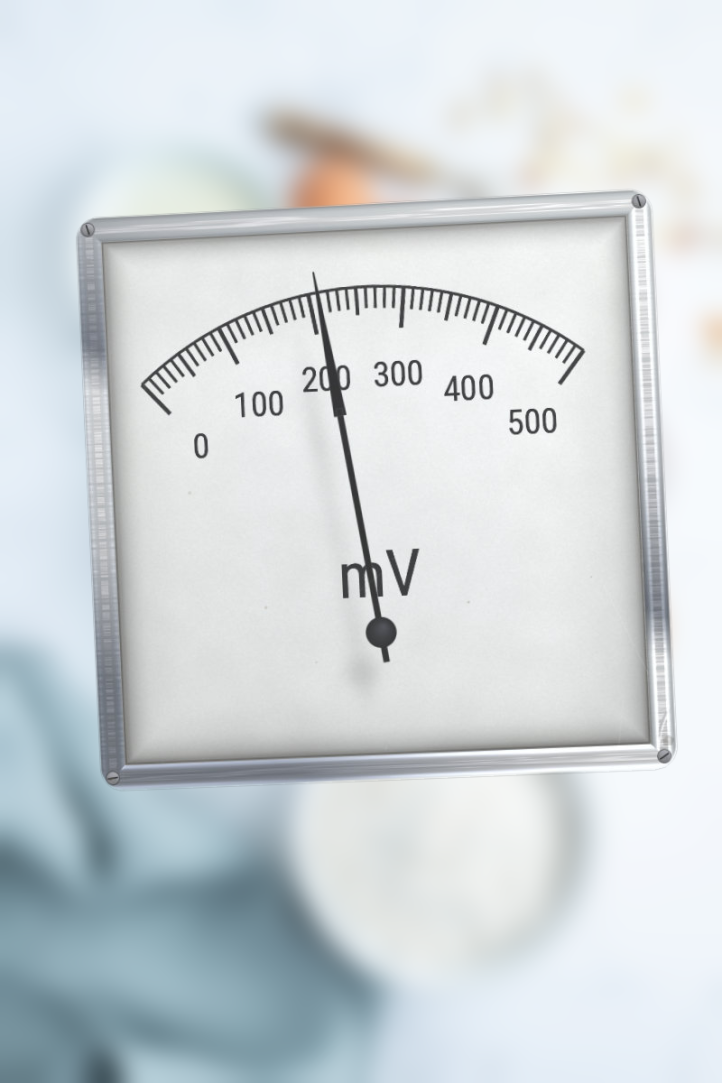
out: 210,mV
